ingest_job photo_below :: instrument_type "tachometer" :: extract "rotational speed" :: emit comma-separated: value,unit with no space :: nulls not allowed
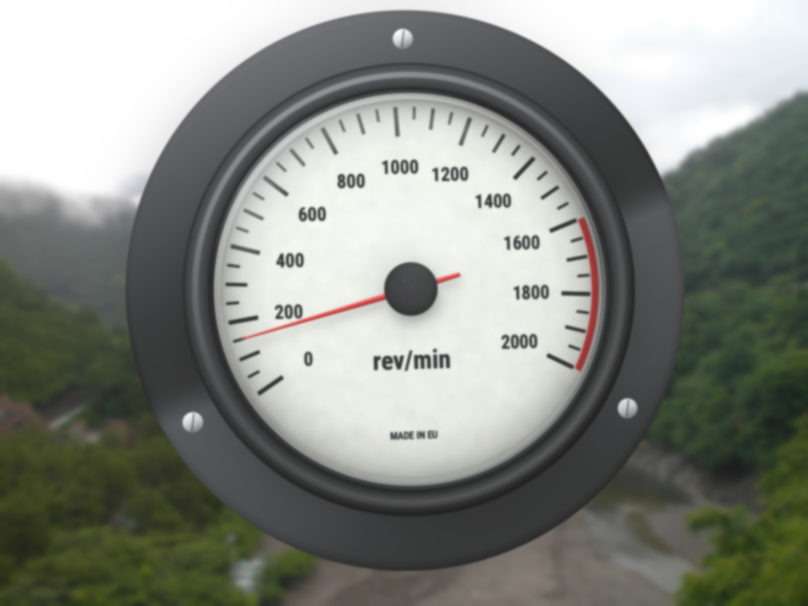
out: 150,rpm
